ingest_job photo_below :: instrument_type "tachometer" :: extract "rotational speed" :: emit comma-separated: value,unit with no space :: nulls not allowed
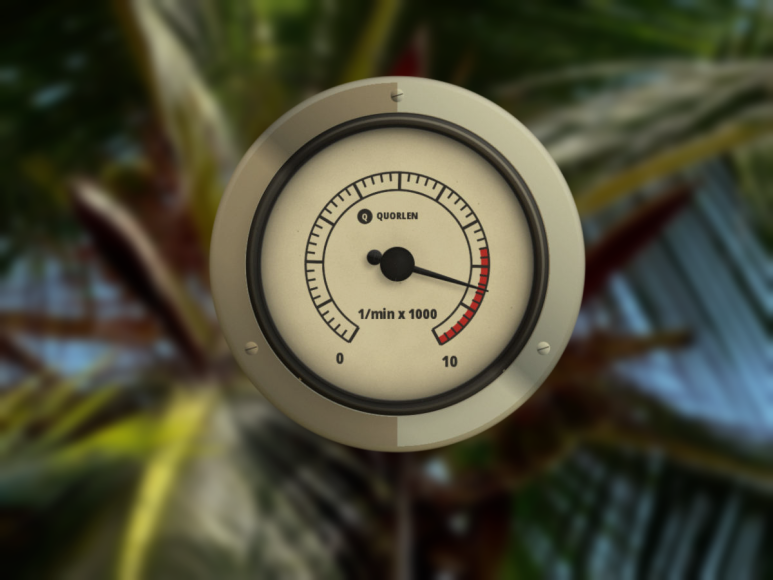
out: 8500,rpm
